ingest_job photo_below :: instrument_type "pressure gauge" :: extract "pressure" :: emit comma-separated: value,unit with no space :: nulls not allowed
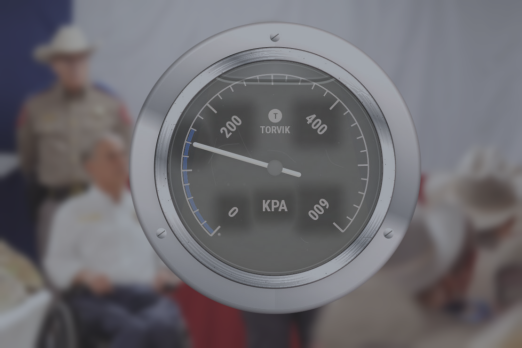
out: 140,kPa
